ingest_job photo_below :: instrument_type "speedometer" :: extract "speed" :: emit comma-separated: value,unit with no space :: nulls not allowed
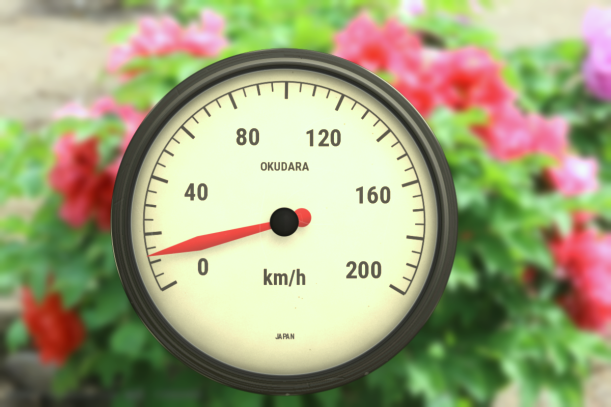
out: 12.5,km/h
